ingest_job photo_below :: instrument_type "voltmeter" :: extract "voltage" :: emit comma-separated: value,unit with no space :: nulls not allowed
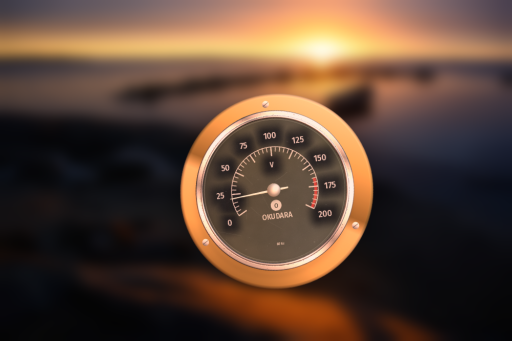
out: 20,V
